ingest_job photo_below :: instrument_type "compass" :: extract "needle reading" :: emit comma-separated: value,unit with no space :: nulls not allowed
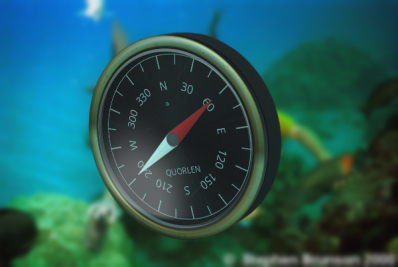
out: 60,°
